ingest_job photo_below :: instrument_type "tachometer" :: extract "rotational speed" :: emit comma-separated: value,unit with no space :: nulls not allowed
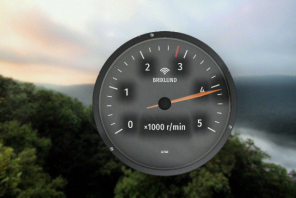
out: 4100,rpm
